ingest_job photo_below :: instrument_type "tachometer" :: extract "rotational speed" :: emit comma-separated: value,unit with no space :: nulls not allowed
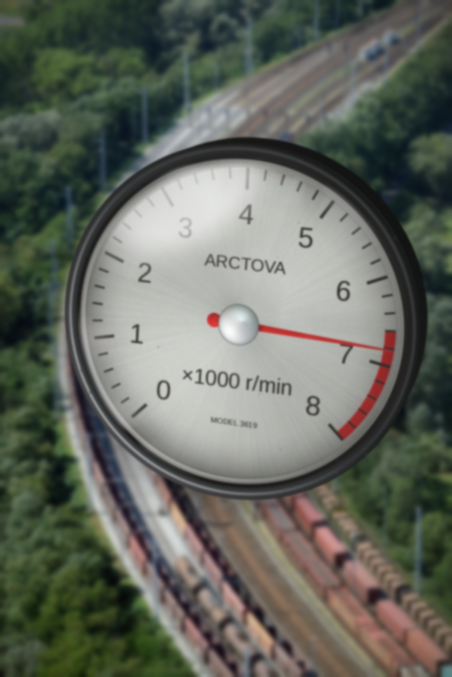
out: 6800,rpm
